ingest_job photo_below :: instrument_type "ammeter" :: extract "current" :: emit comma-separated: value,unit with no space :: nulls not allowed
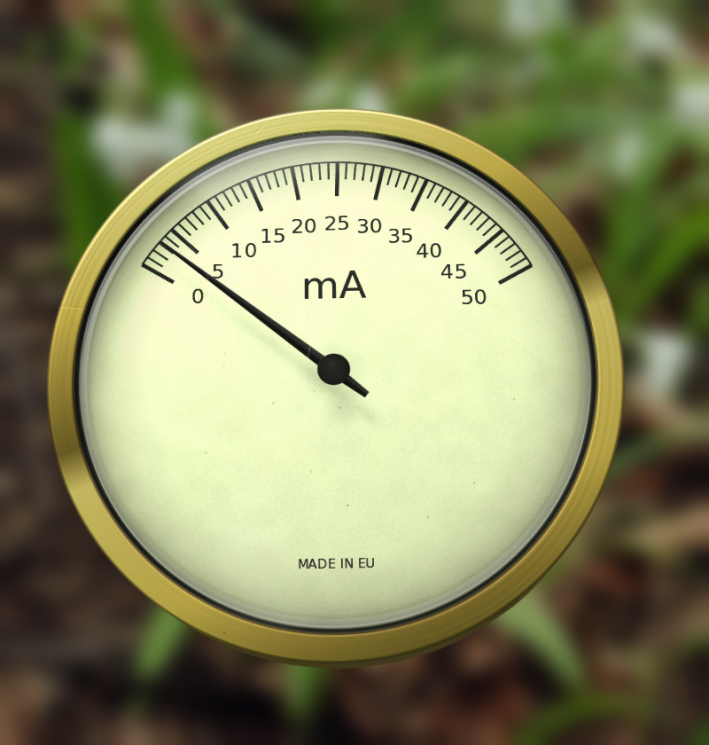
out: 3,mA
